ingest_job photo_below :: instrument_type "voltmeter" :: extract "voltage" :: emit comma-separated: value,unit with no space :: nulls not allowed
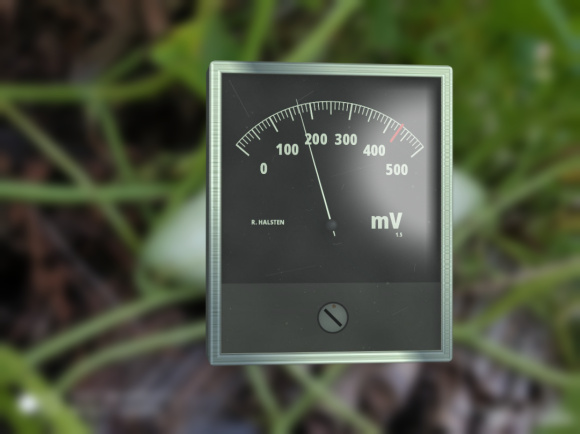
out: 170,mV
